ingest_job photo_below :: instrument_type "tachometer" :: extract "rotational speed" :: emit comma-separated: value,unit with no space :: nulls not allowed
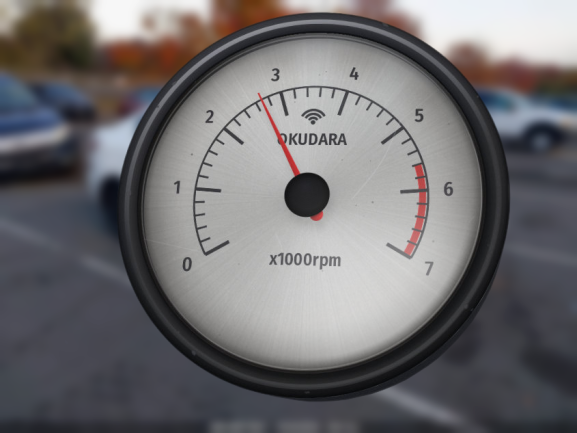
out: 2700,rpm
